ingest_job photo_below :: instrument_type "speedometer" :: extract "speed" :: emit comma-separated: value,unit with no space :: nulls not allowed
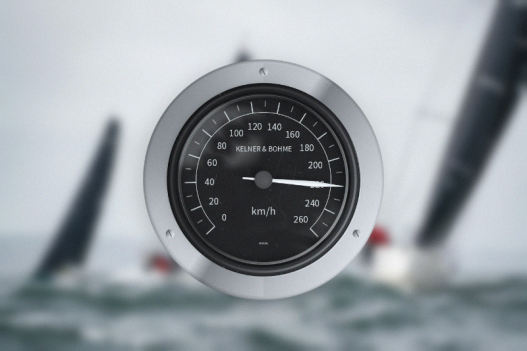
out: 220,km/h
